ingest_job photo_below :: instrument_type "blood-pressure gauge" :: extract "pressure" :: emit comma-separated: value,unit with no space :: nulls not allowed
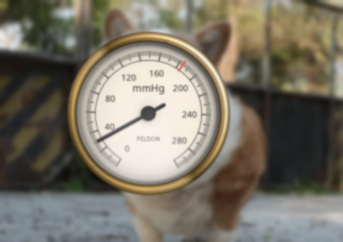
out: 30,mmHg
